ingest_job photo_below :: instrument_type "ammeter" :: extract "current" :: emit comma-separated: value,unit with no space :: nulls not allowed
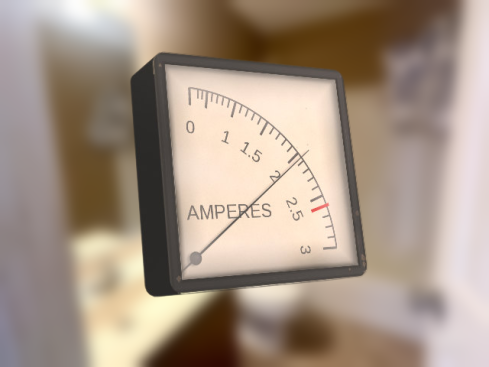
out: 2.05,A
